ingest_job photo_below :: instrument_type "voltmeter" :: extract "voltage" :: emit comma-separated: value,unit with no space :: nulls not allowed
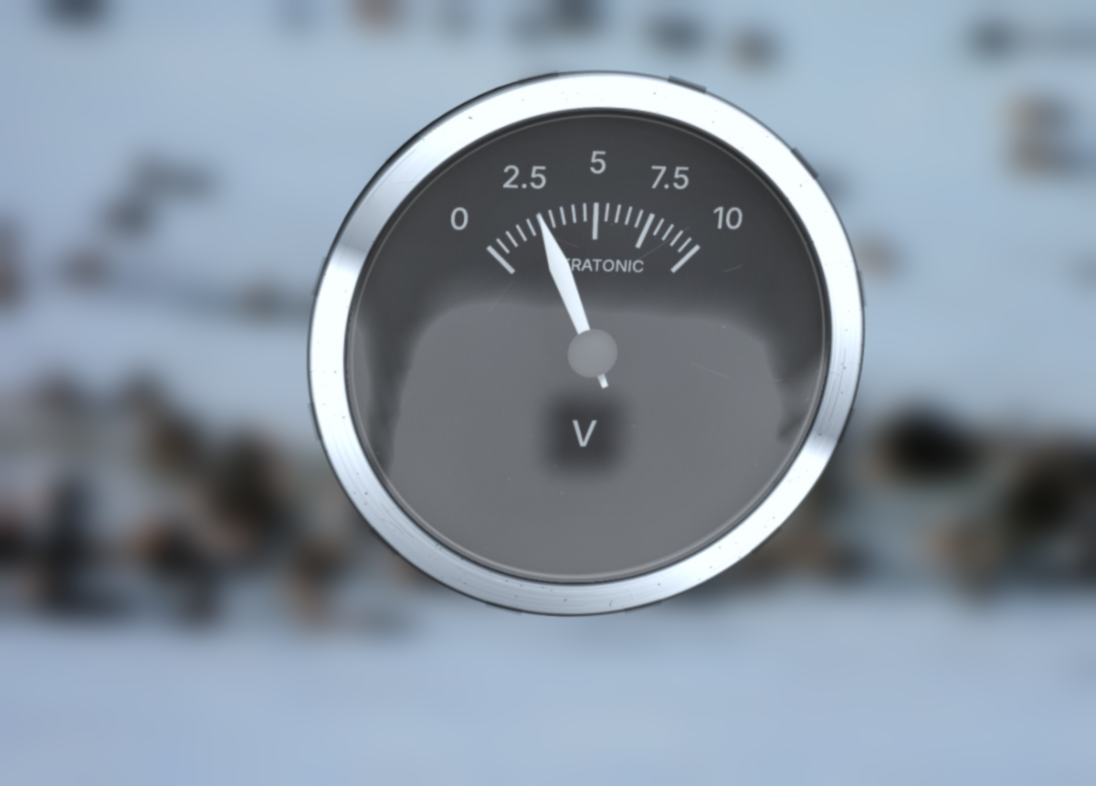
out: 2.5,V
